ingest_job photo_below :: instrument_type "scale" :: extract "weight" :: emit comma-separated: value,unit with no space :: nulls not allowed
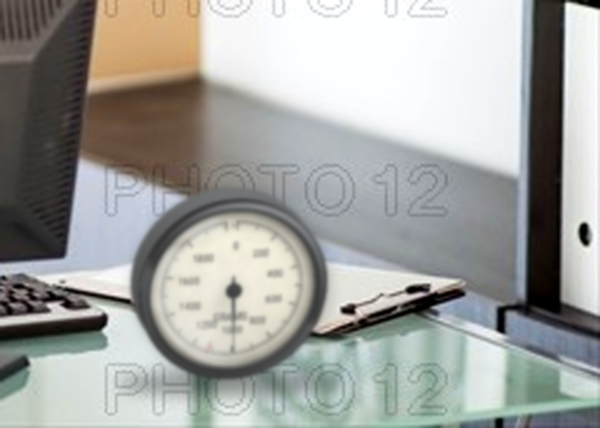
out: 1000,g
